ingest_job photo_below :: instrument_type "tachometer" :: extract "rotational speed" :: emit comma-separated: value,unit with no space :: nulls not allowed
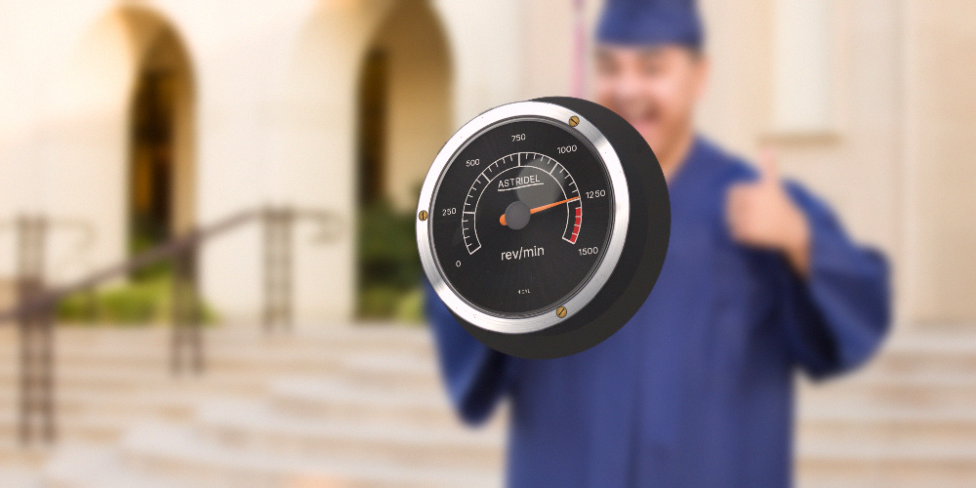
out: 1250,rpm
